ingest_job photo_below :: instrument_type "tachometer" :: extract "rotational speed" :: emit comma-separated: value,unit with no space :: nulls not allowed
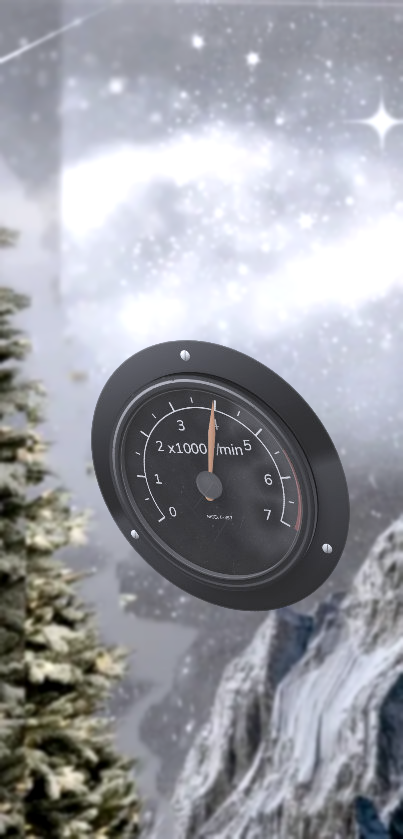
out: 4000,rpm
